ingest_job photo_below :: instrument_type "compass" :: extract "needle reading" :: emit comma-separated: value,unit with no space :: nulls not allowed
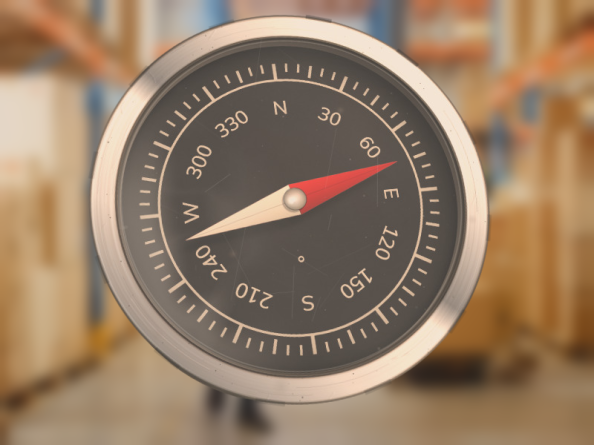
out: 75,°
